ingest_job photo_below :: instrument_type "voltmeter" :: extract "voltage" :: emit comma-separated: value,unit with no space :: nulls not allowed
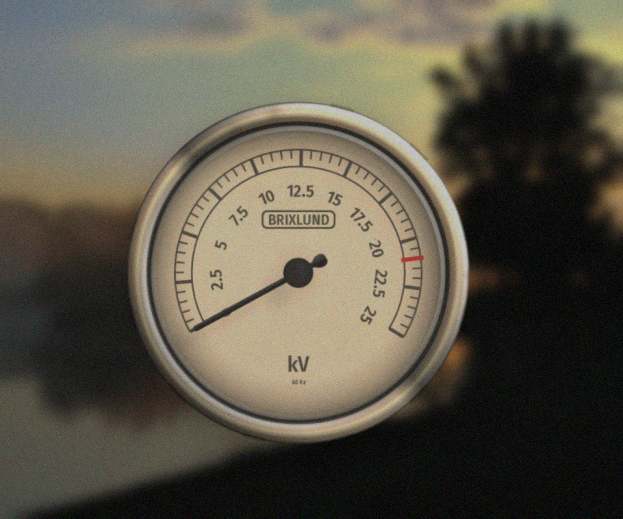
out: 0,kV
